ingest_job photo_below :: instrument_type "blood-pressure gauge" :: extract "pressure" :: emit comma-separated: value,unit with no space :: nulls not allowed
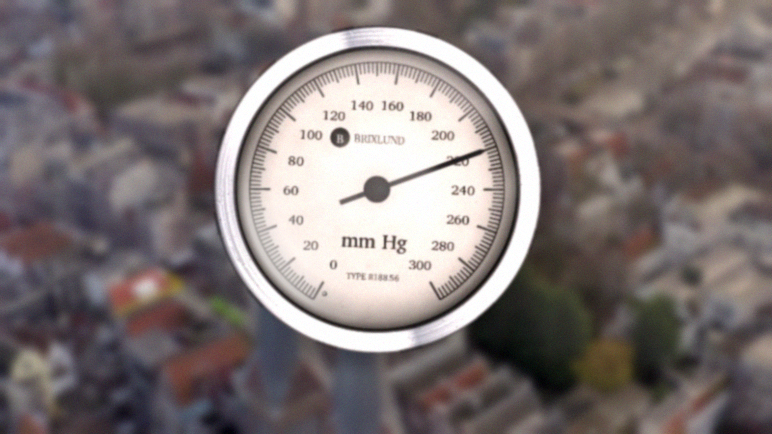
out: 220,mmHg
